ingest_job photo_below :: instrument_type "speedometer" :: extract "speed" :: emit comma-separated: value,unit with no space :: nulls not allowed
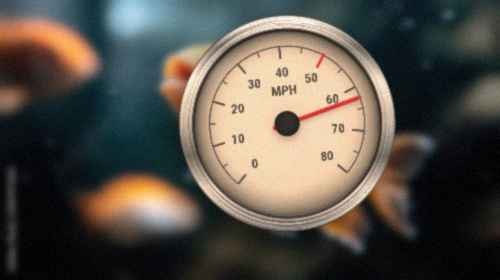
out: 62.5,mph
